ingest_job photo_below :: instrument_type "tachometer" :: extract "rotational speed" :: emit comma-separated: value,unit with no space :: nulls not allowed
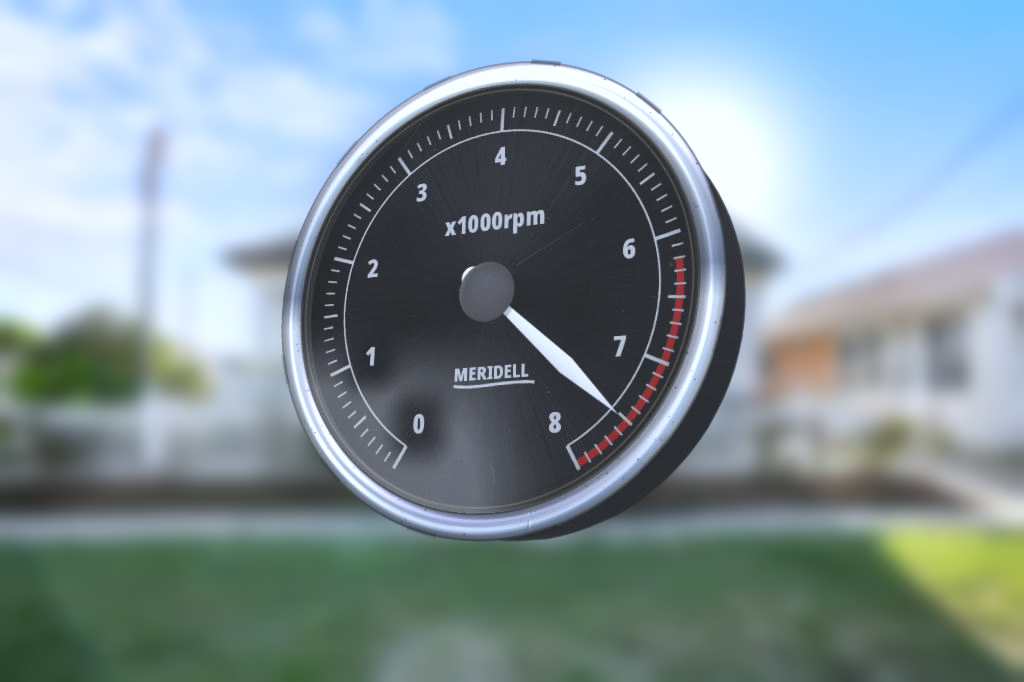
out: 7500,rpm
